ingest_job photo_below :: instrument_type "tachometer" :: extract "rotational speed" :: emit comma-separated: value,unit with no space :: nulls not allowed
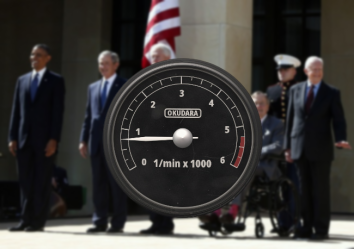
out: 750,rpm
